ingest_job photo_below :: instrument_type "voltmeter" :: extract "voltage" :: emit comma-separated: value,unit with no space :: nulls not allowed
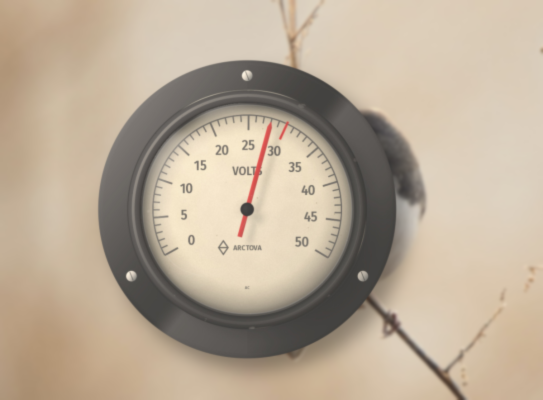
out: 28,V
